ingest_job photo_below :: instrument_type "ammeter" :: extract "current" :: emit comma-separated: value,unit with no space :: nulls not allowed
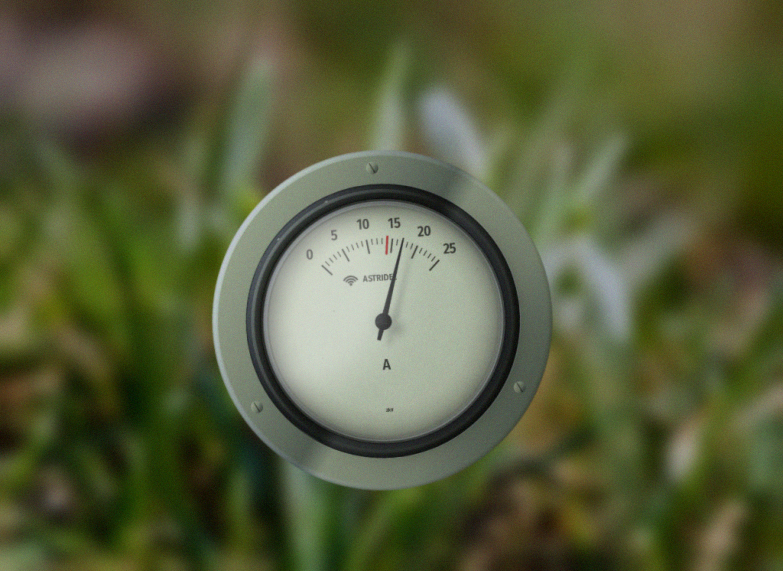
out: 17,A
